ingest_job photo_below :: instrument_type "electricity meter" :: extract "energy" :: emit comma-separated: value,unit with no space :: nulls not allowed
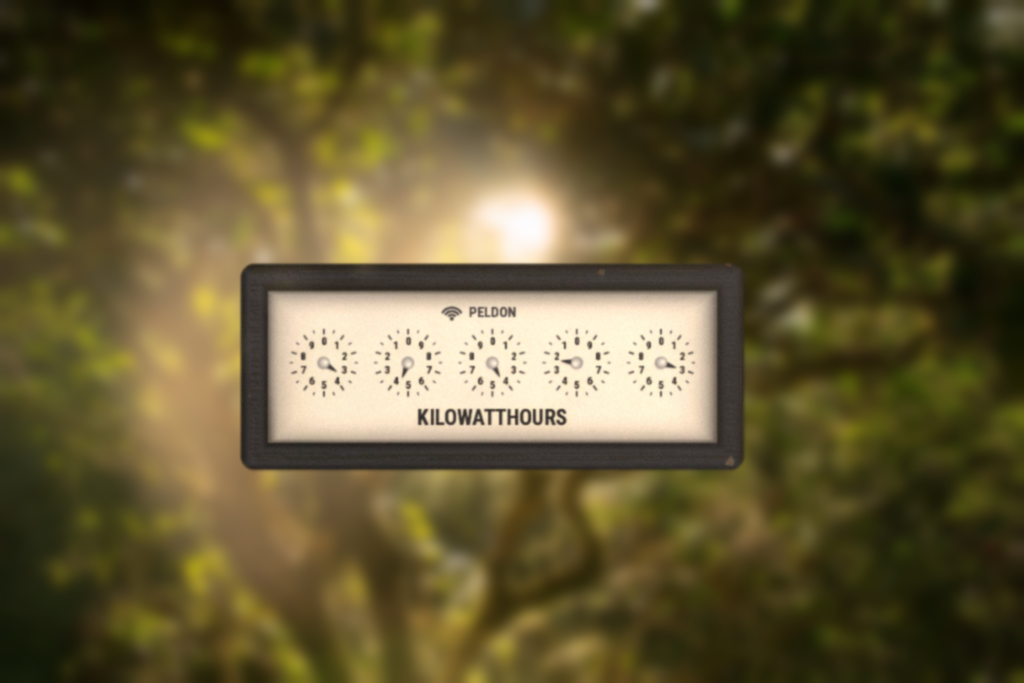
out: 34423,kWh
